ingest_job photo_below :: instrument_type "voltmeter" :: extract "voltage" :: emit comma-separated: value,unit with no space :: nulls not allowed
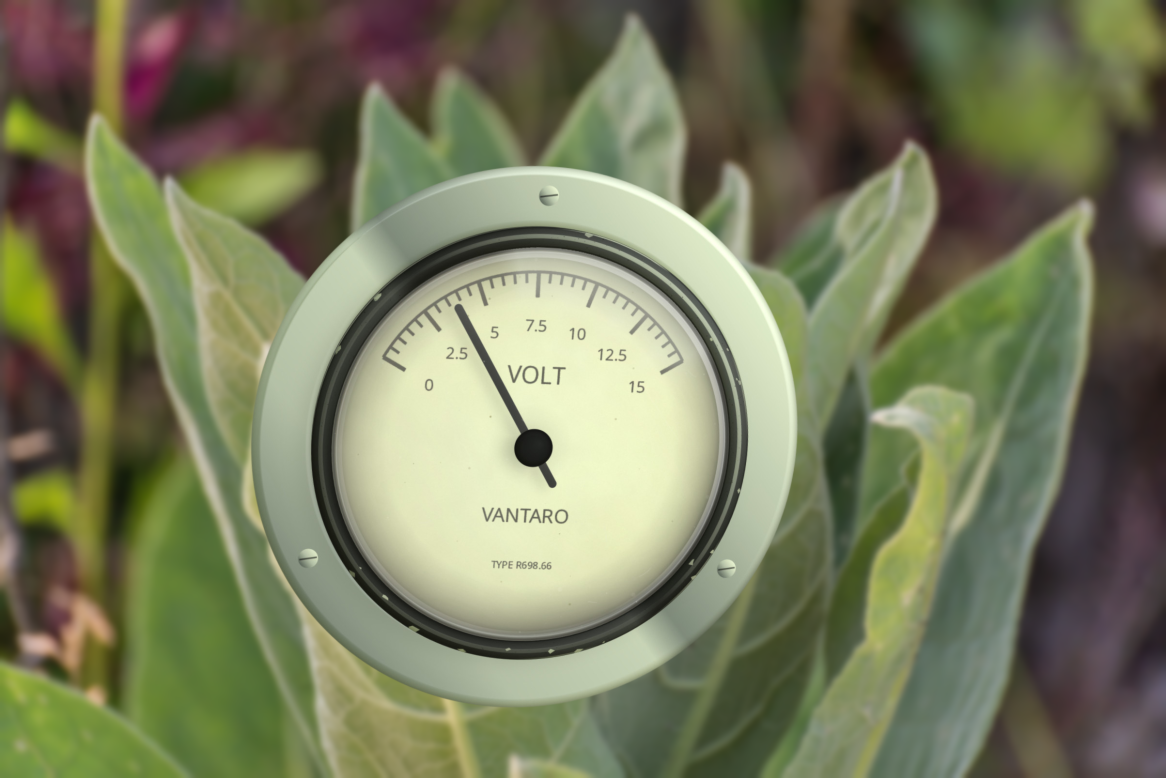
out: 3.75,V
